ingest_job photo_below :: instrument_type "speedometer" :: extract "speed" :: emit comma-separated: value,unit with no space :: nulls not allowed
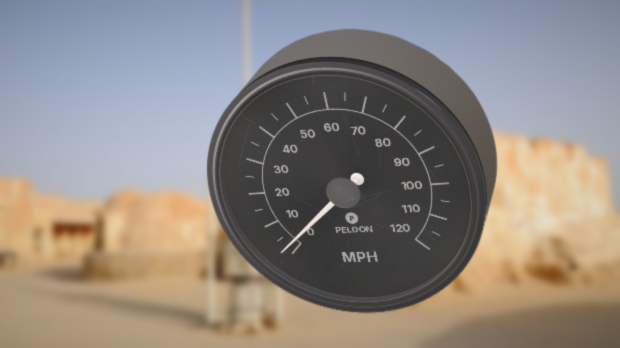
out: 2.5,mph
